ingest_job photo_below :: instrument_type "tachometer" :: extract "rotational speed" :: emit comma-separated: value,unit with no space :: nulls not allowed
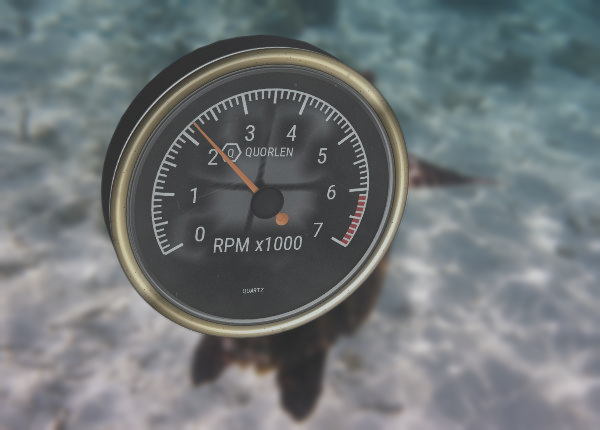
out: 2200,rpm
